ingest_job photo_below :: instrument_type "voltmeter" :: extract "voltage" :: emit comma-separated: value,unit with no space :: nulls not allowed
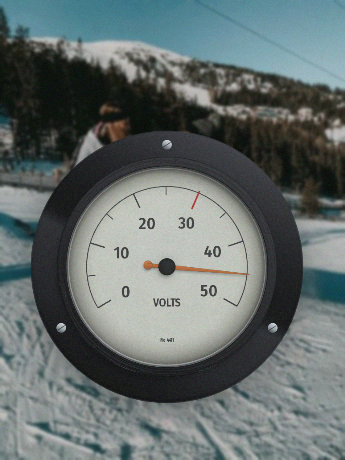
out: 45,V
